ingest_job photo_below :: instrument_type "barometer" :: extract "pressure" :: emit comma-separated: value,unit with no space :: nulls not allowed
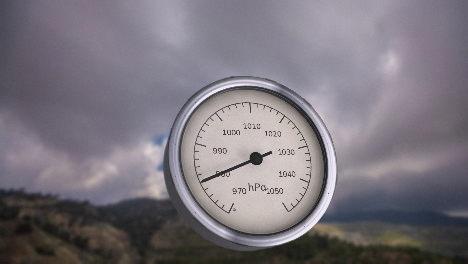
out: 980,hPa
